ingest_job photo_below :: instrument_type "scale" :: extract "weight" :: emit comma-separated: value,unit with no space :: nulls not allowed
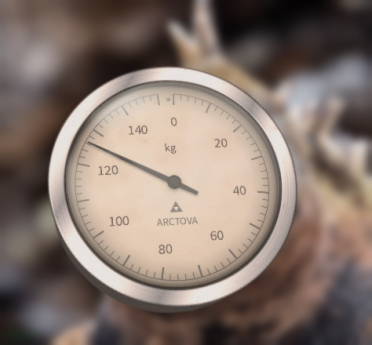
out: 126,kg
